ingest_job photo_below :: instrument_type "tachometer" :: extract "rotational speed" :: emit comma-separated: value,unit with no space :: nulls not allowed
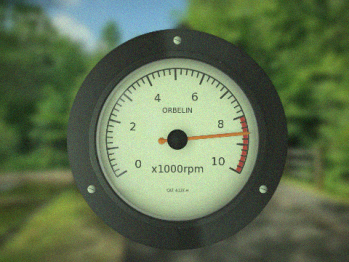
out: 8600,rpm
